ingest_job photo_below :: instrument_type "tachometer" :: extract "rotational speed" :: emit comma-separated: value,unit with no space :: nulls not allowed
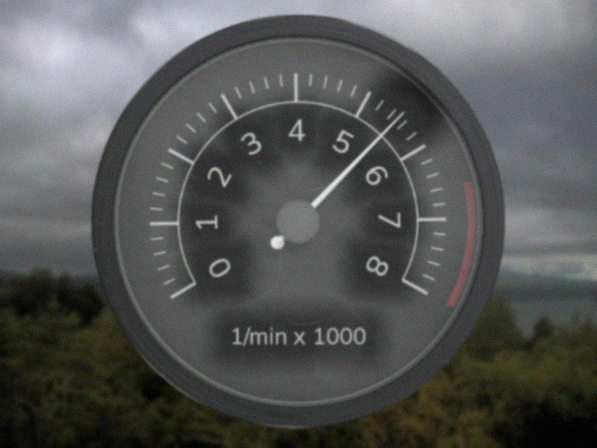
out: 5500,rpm
